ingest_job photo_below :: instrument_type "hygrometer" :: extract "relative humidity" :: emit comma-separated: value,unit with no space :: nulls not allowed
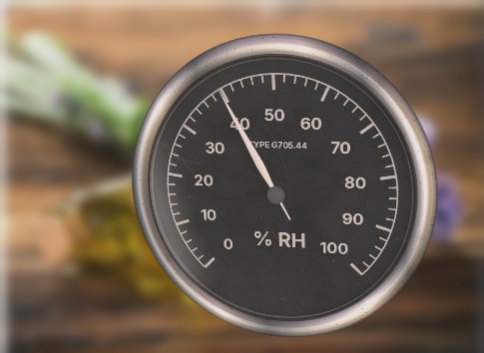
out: 40,%
